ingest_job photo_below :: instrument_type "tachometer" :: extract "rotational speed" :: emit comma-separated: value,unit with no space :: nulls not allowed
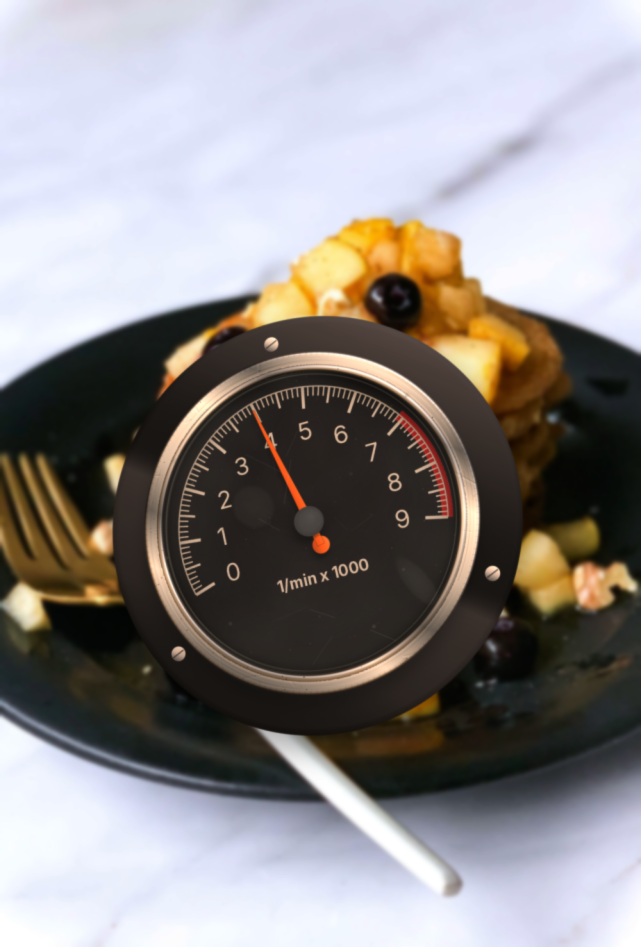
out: 4000,rpm
